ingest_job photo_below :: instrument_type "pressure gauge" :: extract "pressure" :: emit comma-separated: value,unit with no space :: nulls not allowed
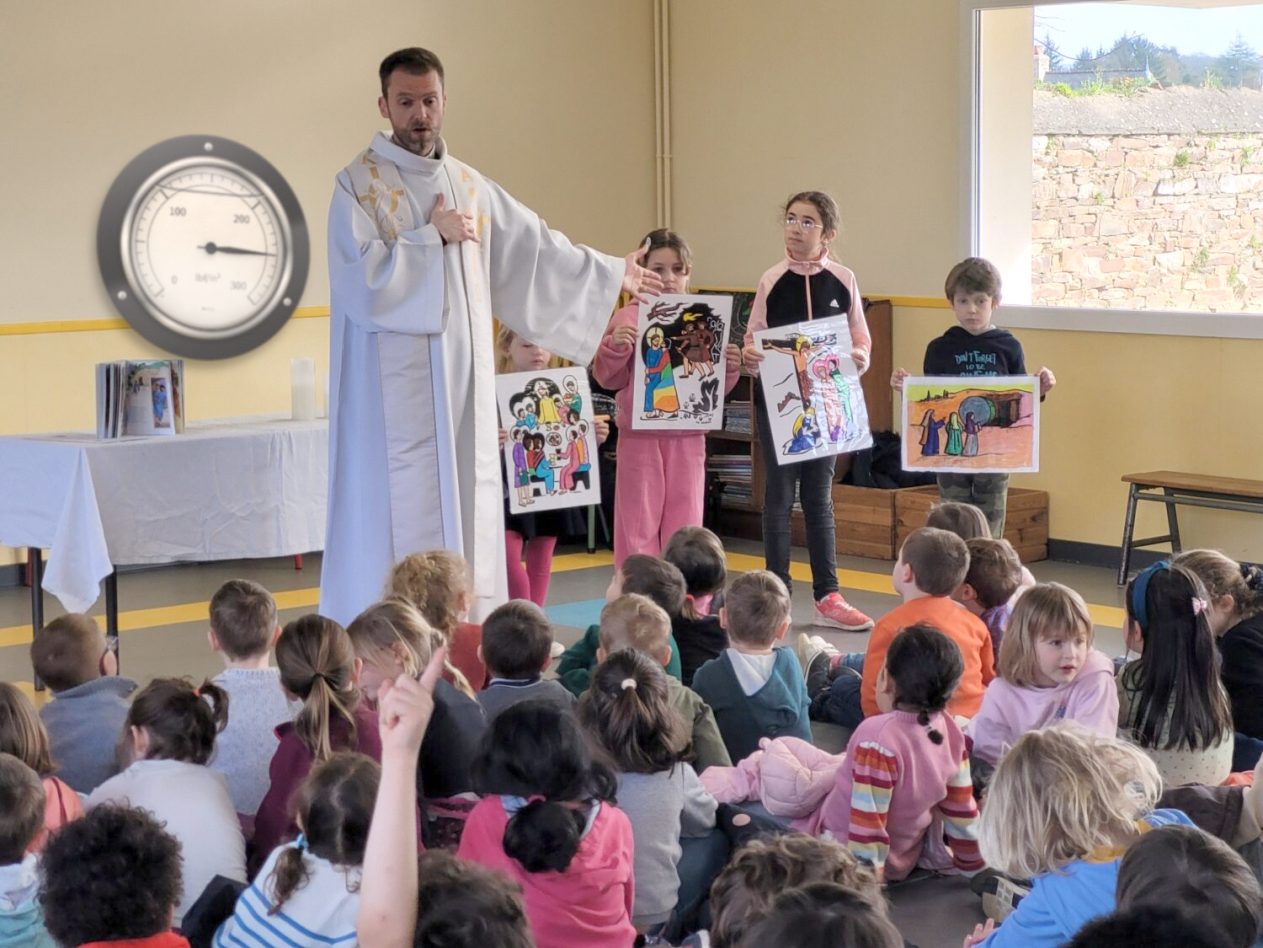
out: 250,psi
